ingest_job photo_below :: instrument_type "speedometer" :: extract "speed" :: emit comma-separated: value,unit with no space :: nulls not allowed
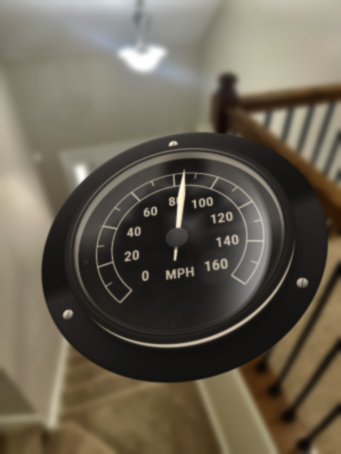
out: 85,mph
